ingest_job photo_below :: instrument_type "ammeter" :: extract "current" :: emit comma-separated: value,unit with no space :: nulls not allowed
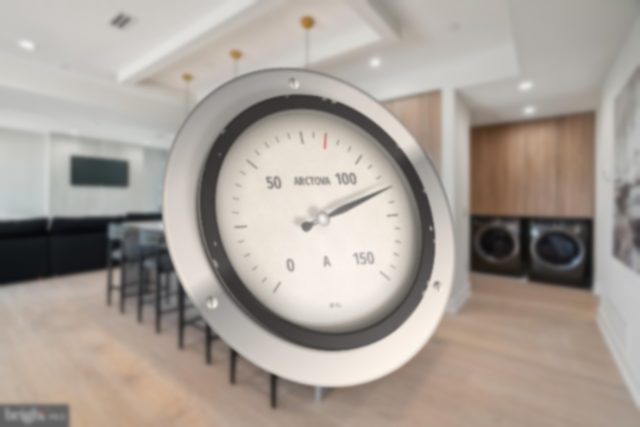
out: 115,A
